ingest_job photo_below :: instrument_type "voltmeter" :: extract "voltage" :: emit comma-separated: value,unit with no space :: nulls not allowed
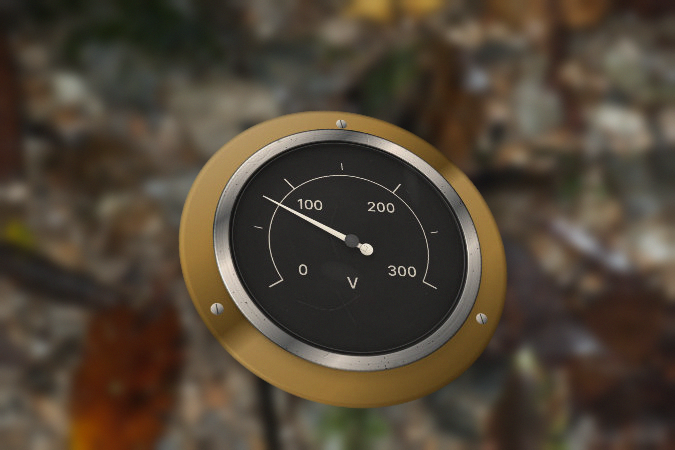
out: 75,V
